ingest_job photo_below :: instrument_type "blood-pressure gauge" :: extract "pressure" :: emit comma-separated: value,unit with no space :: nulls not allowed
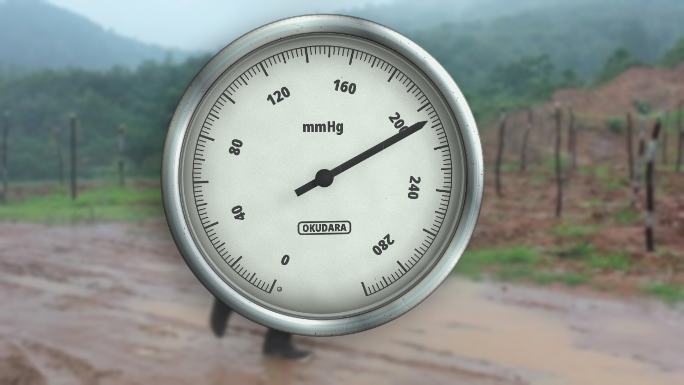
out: 206,mmHg
